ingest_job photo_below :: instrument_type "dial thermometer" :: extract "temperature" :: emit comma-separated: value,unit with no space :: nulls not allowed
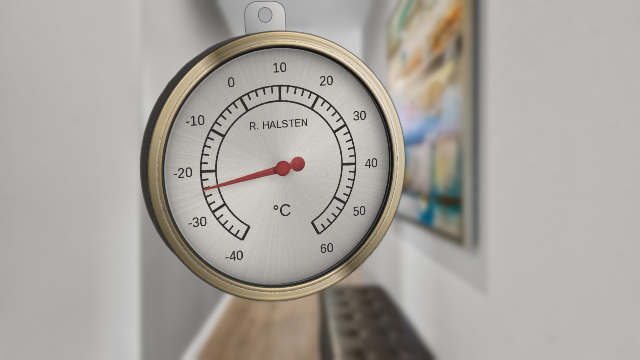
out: -24,°C
